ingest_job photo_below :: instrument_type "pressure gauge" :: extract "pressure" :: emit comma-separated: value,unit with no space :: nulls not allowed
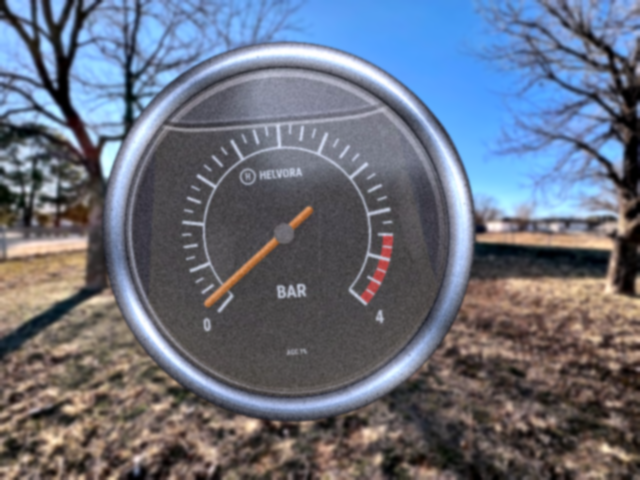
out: 0.1,bar
